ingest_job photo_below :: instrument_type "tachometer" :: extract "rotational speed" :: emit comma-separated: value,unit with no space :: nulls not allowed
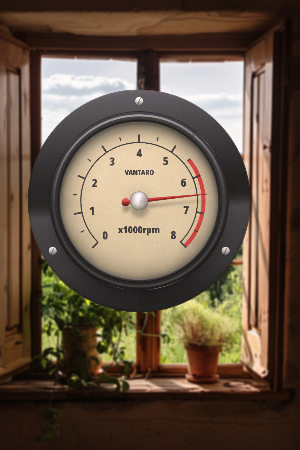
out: 6500,rpm
